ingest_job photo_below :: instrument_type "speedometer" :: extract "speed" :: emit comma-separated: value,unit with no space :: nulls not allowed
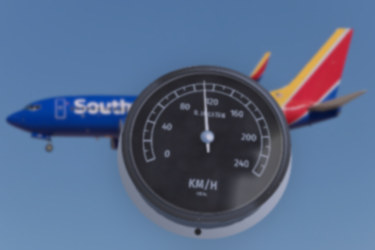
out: 110,km/h
